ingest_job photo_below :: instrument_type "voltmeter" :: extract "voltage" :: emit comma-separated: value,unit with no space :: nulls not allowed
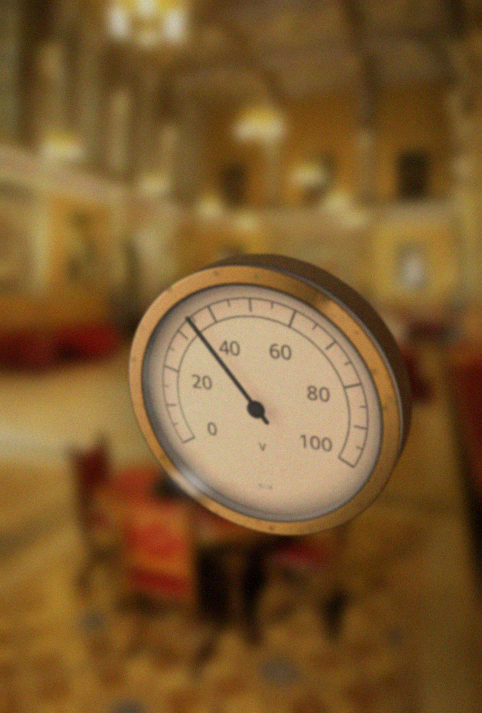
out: 35,V
